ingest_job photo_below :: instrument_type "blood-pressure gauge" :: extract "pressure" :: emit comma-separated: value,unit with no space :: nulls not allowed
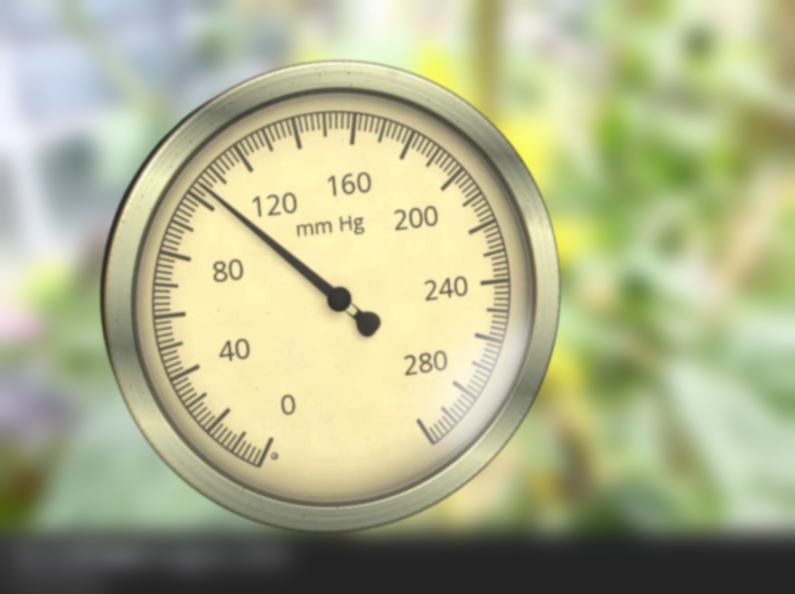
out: 104,mmHg
